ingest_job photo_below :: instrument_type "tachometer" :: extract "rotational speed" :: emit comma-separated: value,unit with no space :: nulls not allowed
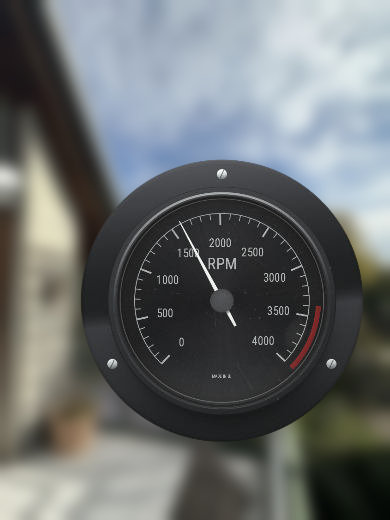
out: 1600,rpm
